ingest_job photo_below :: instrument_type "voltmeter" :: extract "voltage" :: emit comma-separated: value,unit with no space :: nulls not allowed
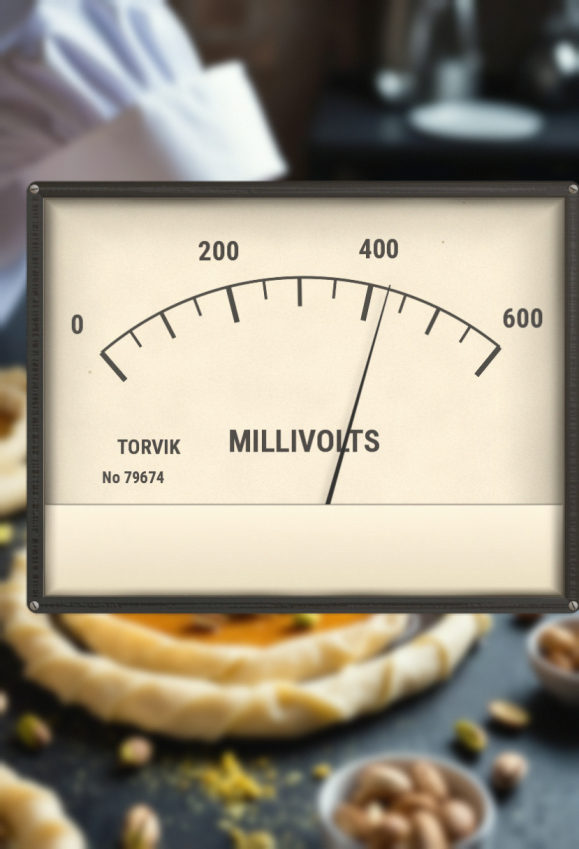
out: 425,mV
